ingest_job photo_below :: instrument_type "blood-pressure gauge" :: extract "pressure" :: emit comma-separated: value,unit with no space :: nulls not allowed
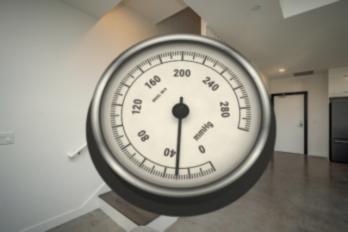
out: 30,mmHg
